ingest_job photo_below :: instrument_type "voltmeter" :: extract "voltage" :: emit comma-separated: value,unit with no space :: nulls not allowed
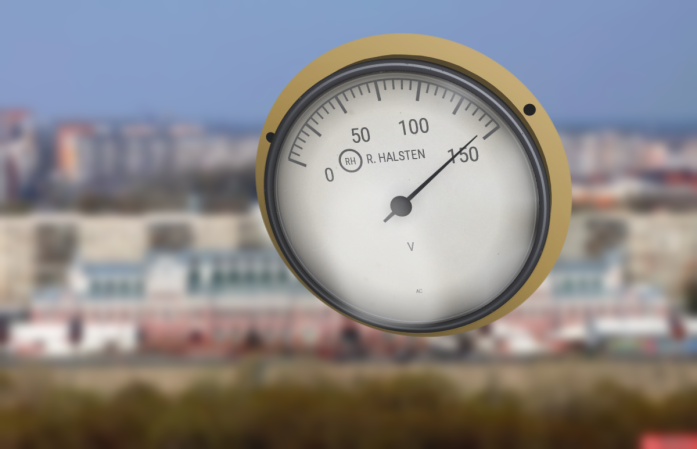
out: 145,V
